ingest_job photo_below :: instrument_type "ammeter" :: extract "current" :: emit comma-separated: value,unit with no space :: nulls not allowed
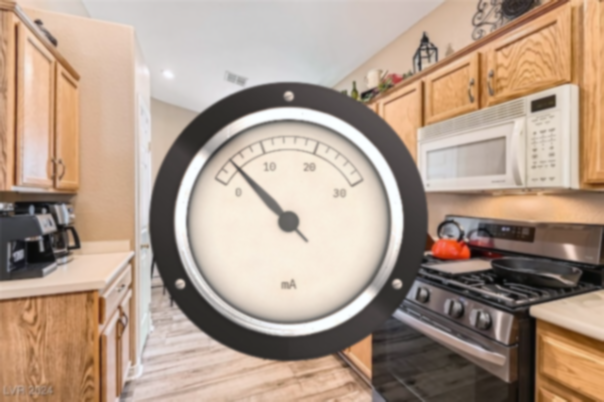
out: 4,mA
